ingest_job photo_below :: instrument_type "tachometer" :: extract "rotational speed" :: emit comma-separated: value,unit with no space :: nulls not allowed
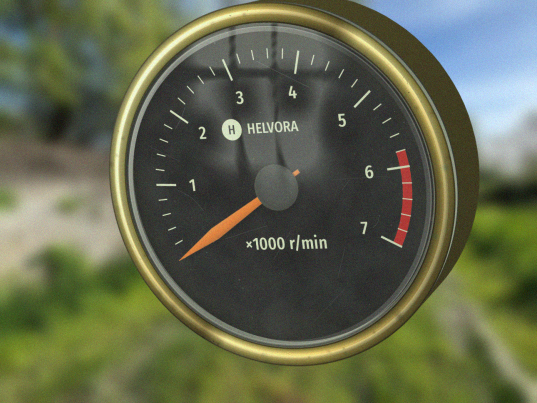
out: 0,rpm
